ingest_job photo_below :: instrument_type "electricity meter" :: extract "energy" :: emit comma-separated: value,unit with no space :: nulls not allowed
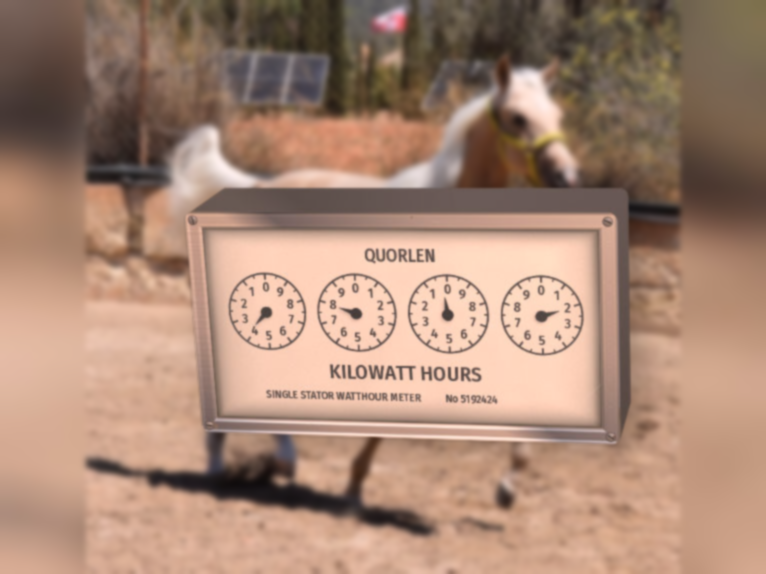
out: 3802,kWh
